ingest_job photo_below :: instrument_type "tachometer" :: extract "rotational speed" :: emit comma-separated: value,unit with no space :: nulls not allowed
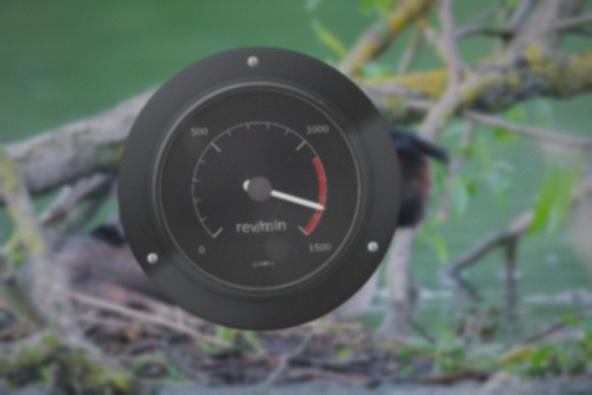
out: 1350,rpm
